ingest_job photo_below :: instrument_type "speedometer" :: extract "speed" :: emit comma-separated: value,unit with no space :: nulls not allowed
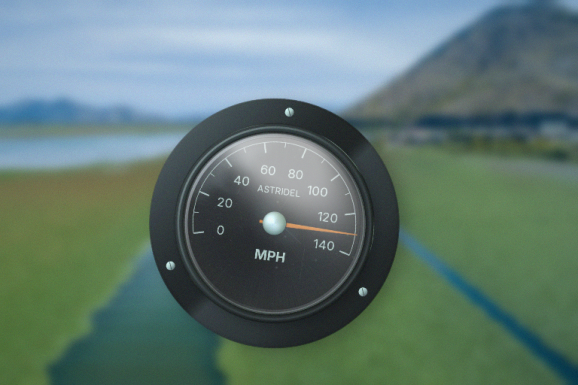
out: 130,mph
